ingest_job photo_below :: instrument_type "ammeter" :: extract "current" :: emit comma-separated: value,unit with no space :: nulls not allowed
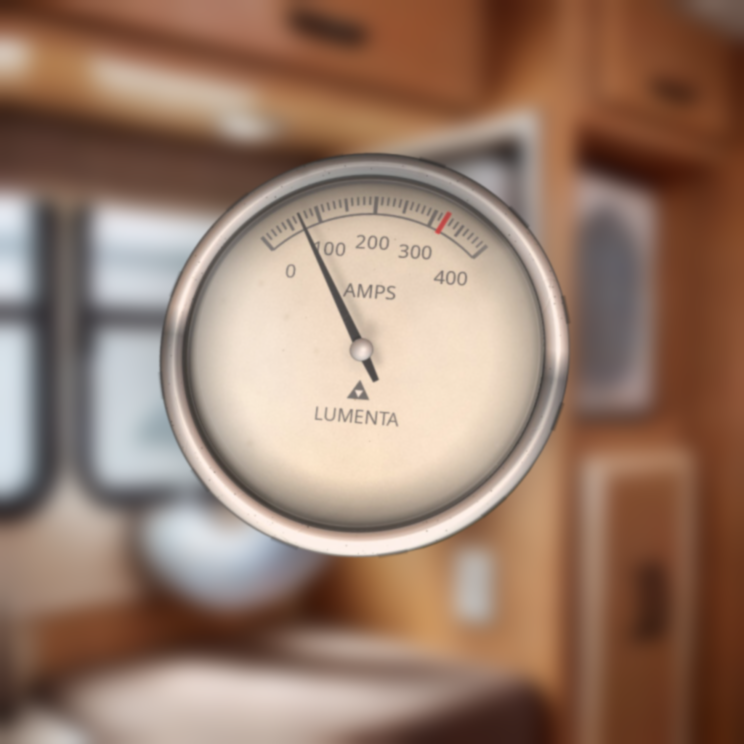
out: 70,A
